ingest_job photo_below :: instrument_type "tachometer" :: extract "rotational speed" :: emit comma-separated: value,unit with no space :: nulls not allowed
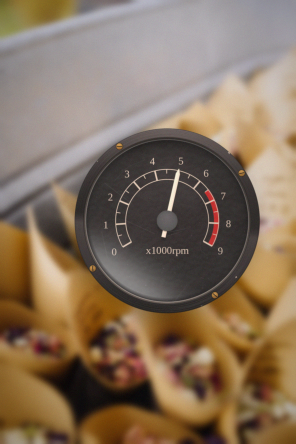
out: 5000,rpm
